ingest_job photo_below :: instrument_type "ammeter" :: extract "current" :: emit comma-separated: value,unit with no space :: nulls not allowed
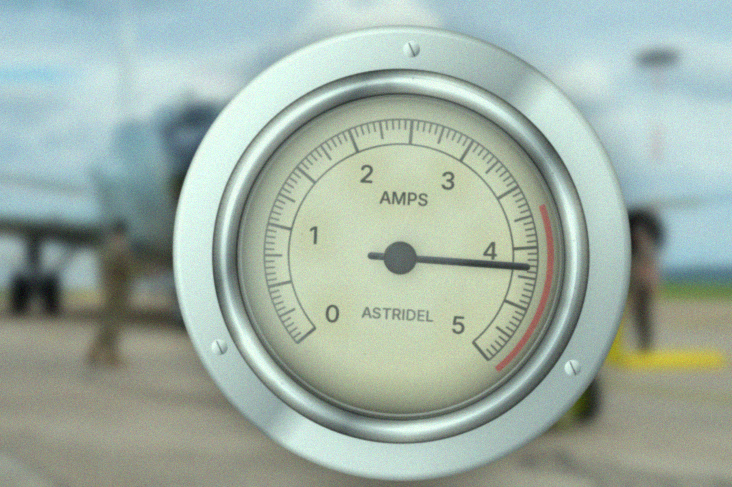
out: 4.15,A
